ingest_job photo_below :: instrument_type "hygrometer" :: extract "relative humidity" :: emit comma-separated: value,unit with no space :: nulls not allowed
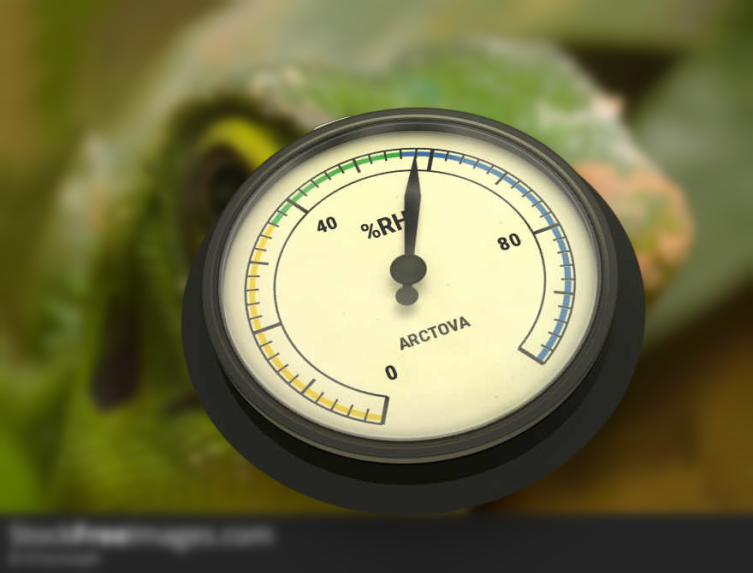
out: 58,%
